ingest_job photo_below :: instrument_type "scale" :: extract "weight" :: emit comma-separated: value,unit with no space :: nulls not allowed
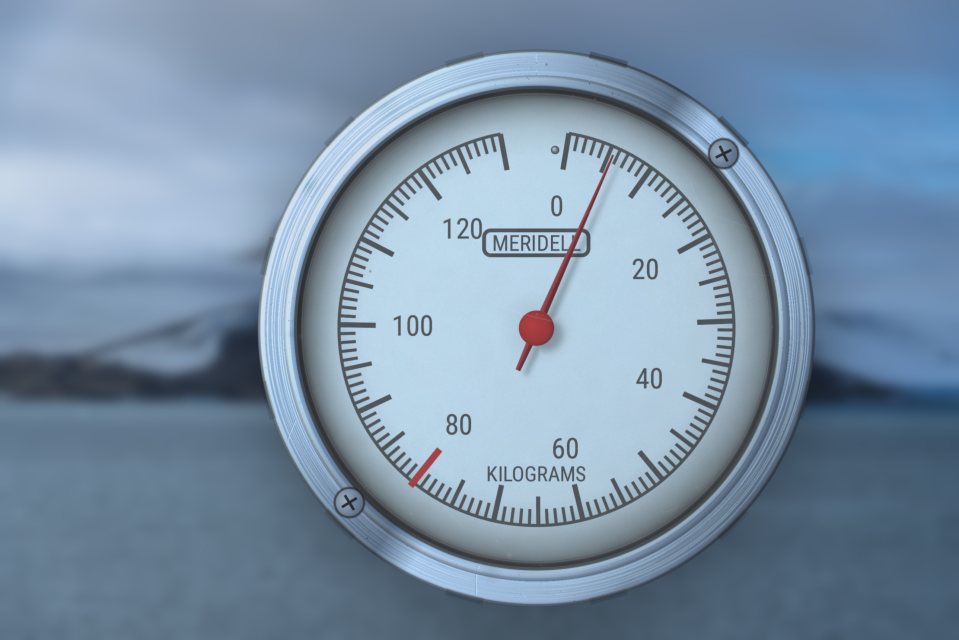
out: 5.5,kg
